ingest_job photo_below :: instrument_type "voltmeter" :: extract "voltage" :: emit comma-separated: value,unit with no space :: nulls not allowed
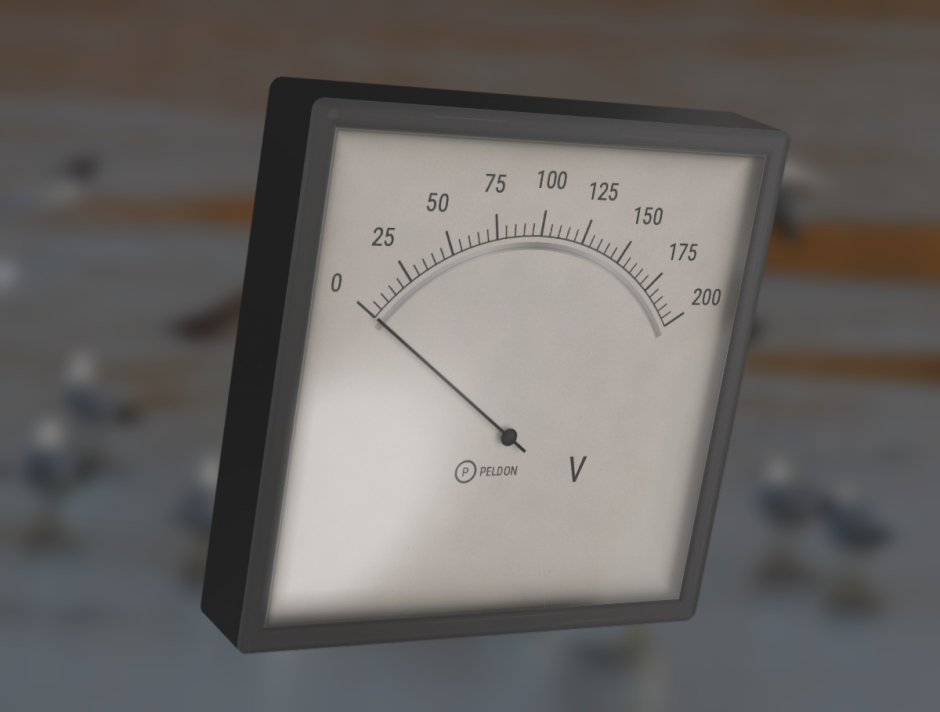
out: 0,V
